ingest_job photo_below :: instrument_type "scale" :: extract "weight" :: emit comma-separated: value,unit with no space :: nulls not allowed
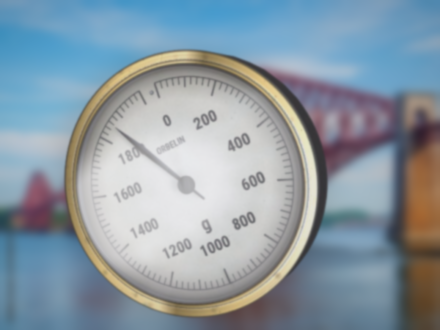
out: 1860,g
